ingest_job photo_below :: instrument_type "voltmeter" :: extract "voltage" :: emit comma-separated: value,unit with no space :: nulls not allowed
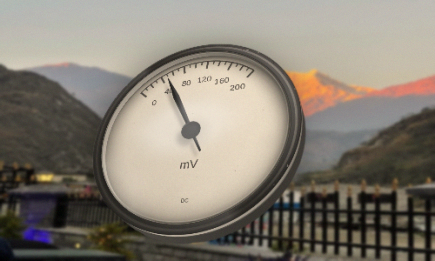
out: 50,mV
